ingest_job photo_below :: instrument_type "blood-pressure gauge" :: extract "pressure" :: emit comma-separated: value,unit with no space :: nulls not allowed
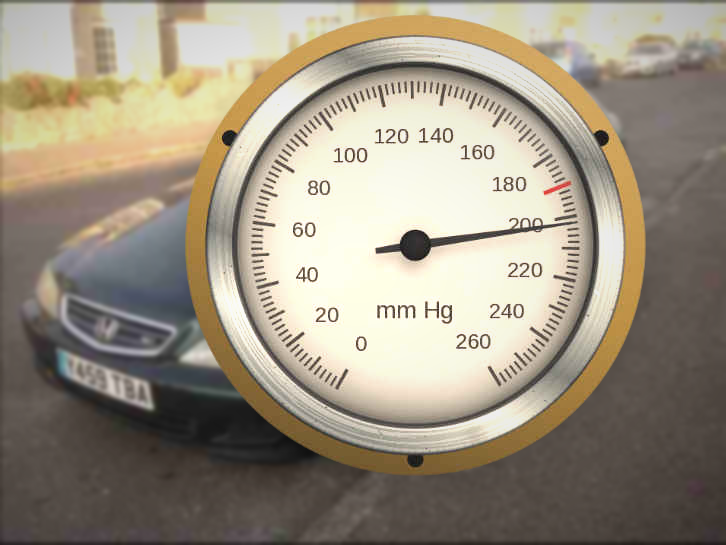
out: 202,mmHg
